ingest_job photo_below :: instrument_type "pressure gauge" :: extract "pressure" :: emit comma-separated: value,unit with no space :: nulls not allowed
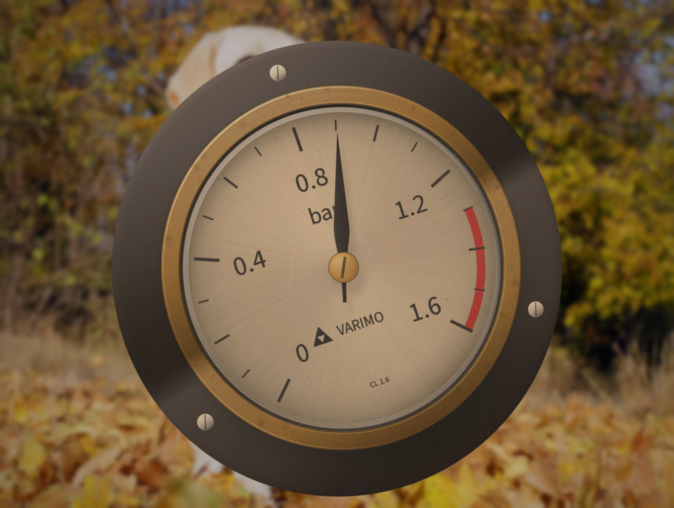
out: 0.9,bar
